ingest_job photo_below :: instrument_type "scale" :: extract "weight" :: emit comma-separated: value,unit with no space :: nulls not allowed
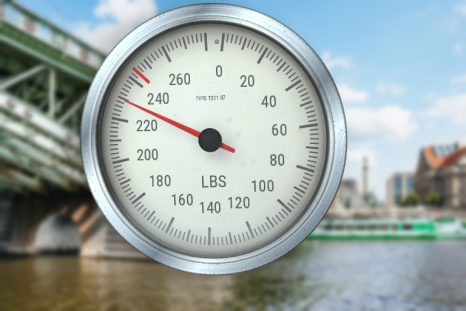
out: 230,lb
